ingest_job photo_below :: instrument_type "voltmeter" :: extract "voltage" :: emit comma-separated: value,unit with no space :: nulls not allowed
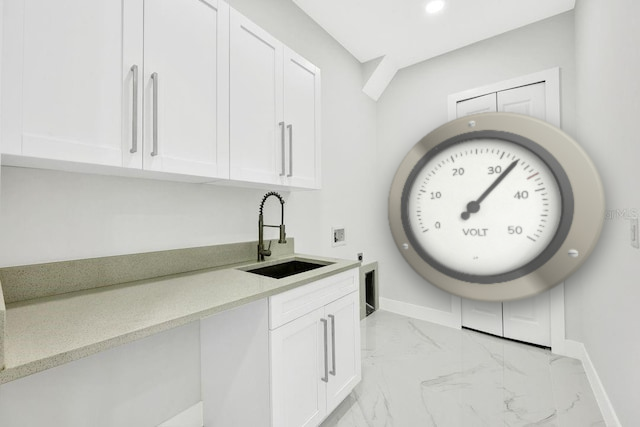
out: 33,V
